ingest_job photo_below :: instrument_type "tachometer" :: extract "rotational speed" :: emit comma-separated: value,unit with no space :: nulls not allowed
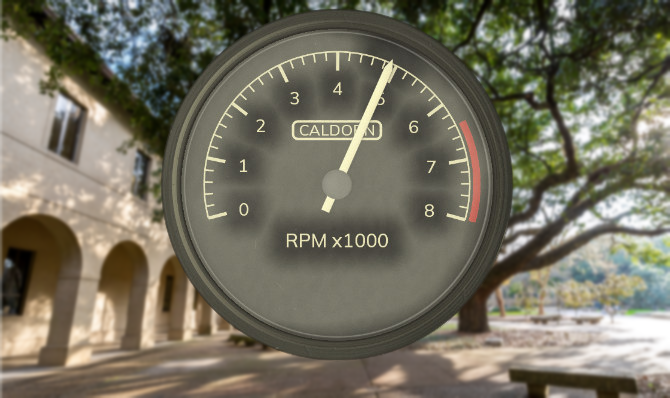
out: 4900,rpm
